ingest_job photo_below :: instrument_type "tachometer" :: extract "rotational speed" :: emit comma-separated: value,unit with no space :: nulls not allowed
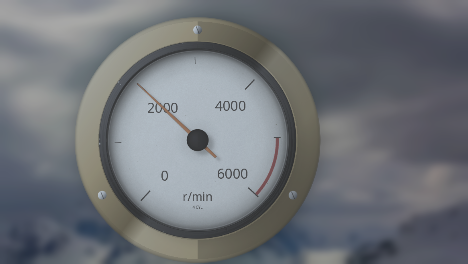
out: 2000,rpm
